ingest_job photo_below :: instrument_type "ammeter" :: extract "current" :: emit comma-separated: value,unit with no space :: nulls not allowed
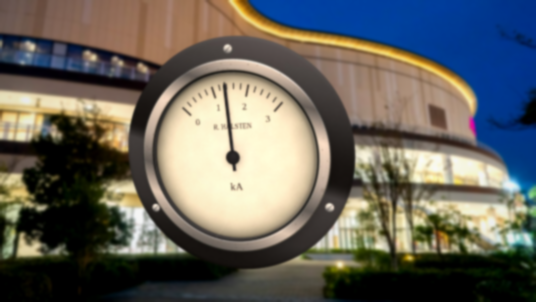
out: 1.4,kA
